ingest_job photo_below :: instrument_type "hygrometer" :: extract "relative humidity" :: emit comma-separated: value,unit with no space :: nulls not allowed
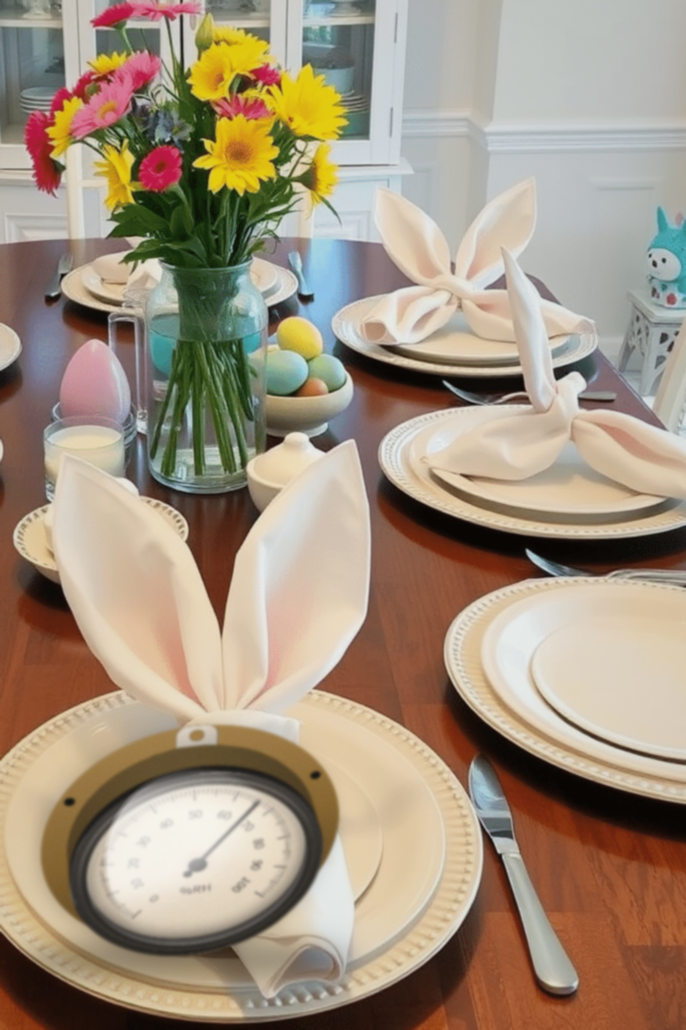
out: 65,%
